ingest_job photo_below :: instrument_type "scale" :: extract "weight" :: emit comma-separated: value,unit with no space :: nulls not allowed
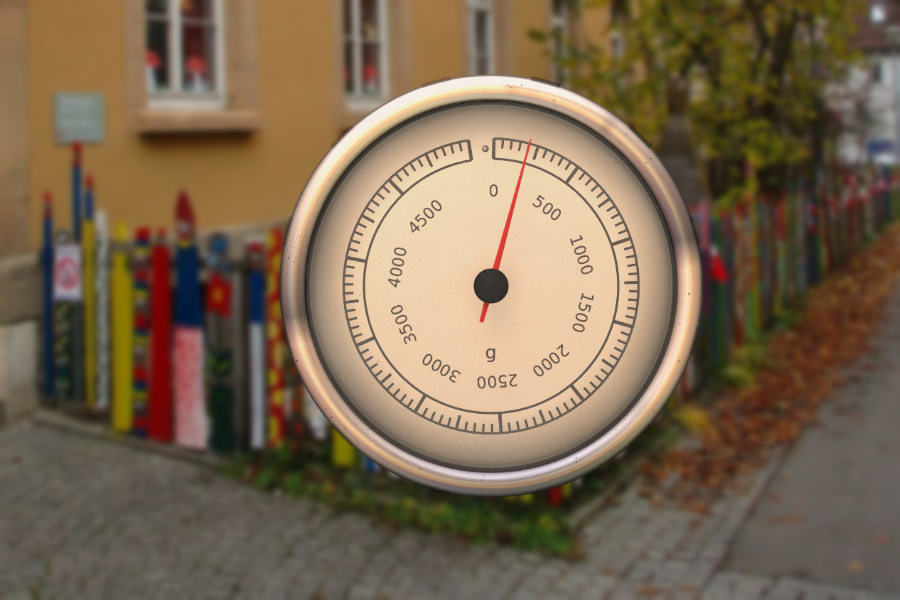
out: 200,g
